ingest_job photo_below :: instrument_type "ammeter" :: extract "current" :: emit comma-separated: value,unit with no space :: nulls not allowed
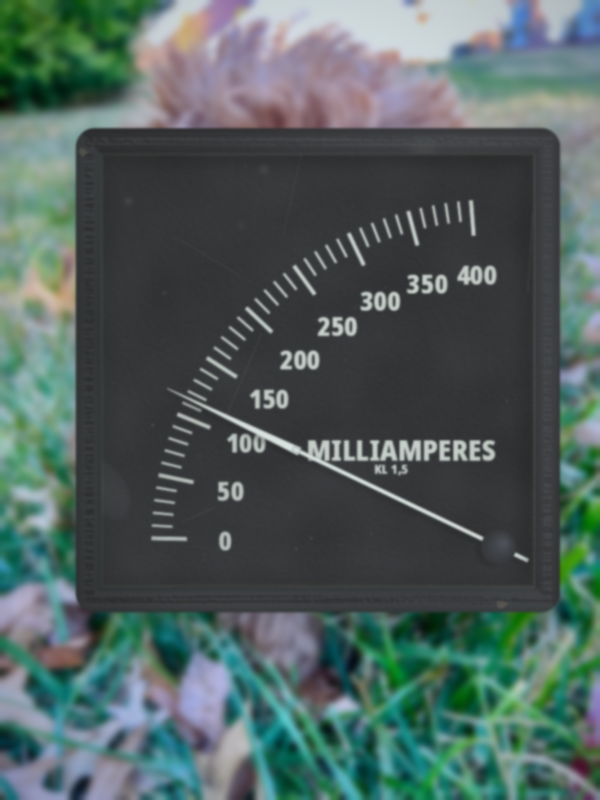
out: 115,mA
